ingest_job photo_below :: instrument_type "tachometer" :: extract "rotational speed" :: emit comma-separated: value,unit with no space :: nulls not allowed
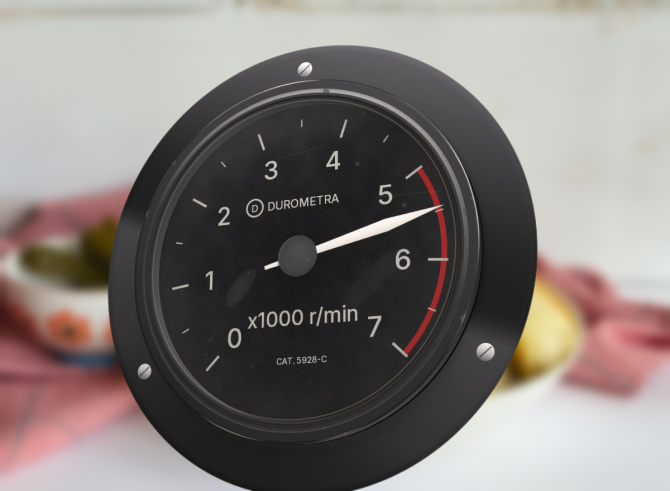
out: 5500,rpm
